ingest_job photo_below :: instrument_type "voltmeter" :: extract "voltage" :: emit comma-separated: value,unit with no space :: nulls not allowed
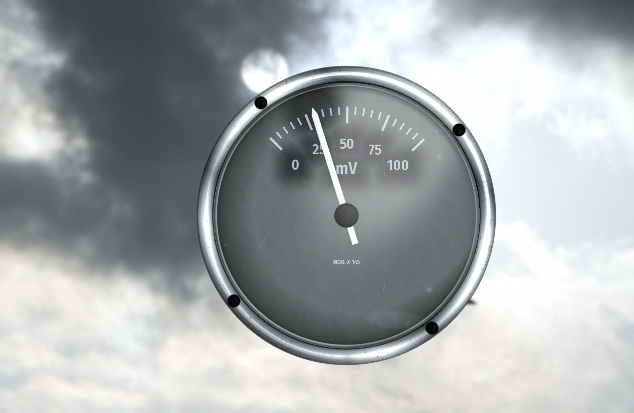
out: 30,mV
